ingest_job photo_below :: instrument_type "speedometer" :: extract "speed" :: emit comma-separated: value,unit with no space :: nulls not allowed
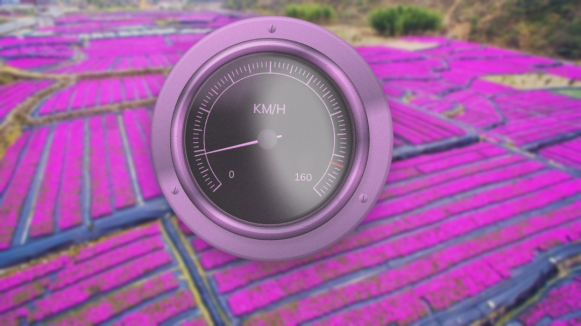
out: 18,km/h
